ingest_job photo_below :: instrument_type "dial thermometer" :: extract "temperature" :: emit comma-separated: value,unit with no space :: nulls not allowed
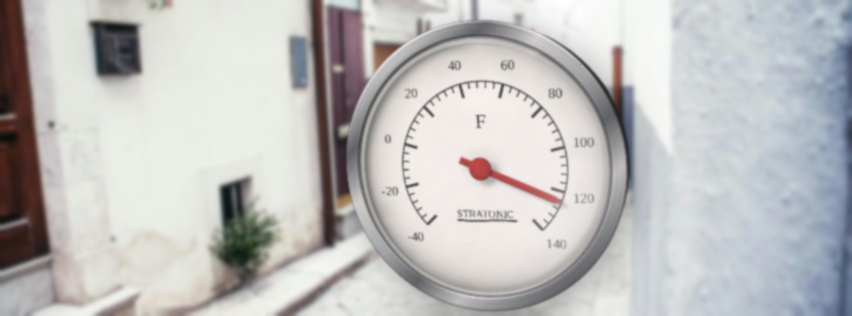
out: 124,°F
